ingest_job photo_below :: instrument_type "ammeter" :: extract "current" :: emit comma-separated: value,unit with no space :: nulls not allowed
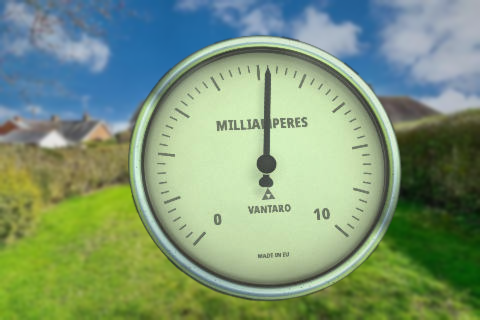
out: 5.2,mA
